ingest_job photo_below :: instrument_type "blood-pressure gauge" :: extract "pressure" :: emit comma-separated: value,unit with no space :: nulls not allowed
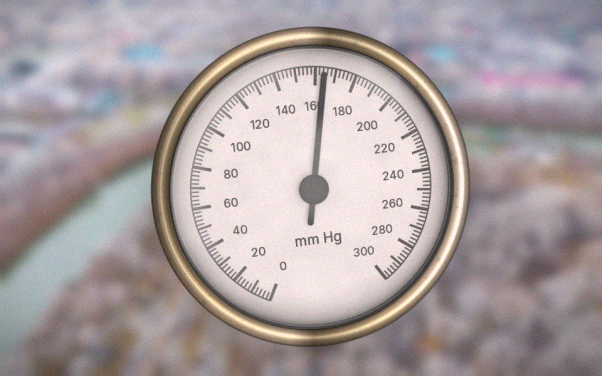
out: 164,mmHg
